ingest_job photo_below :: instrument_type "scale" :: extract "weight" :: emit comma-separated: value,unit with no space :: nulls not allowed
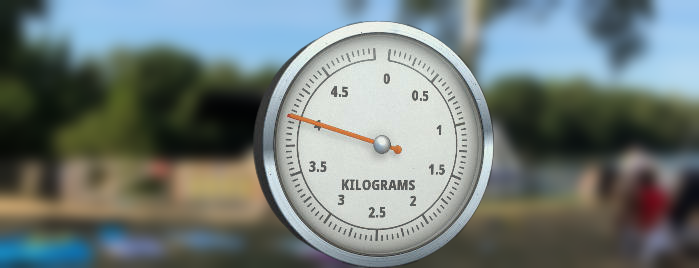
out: 4,kg
